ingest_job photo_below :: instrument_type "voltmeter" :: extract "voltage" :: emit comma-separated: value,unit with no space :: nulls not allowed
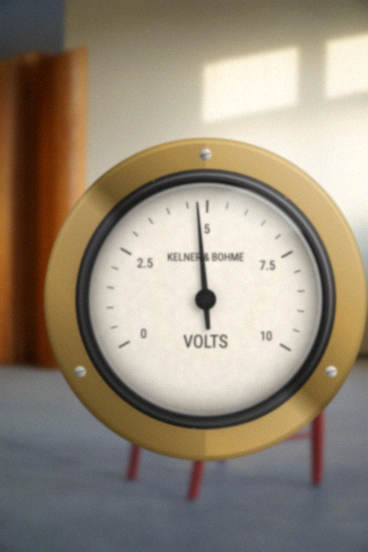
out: 4.75,V
